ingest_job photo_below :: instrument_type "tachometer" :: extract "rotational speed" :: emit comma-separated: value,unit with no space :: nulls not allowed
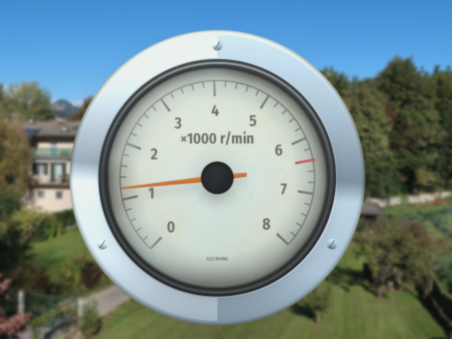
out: 1200,rpm
